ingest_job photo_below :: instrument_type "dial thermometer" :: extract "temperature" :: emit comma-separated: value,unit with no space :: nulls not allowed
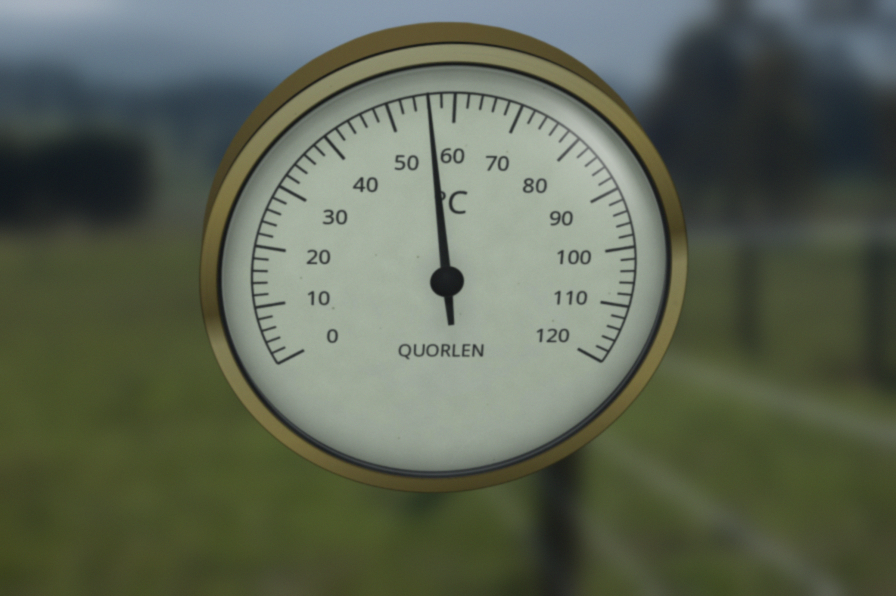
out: 56,°C
